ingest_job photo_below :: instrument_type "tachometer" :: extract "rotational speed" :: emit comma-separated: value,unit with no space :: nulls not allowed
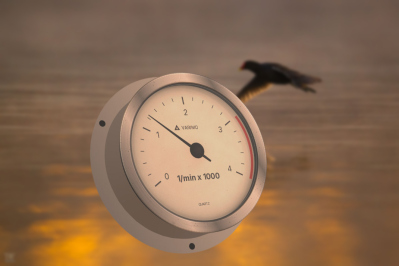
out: 1200,rpm
